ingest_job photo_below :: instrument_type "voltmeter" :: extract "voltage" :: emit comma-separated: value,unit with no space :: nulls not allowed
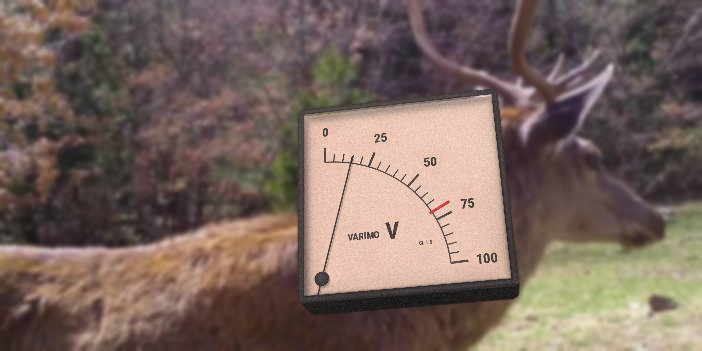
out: 15,V
